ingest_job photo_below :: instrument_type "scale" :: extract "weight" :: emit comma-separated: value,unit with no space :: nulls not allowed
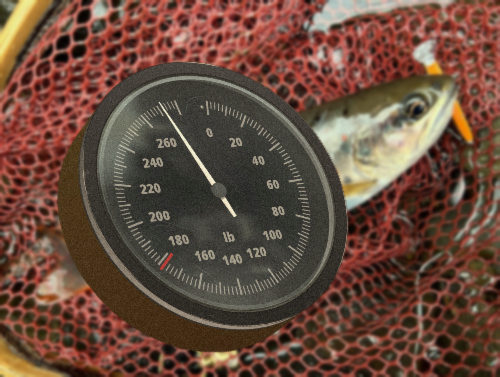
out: 270,lb
